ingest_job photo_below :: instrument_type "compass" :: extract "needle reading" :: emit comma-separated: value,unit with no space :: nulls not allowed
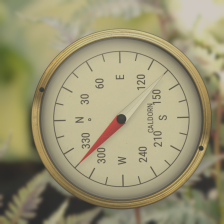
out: 315,°
